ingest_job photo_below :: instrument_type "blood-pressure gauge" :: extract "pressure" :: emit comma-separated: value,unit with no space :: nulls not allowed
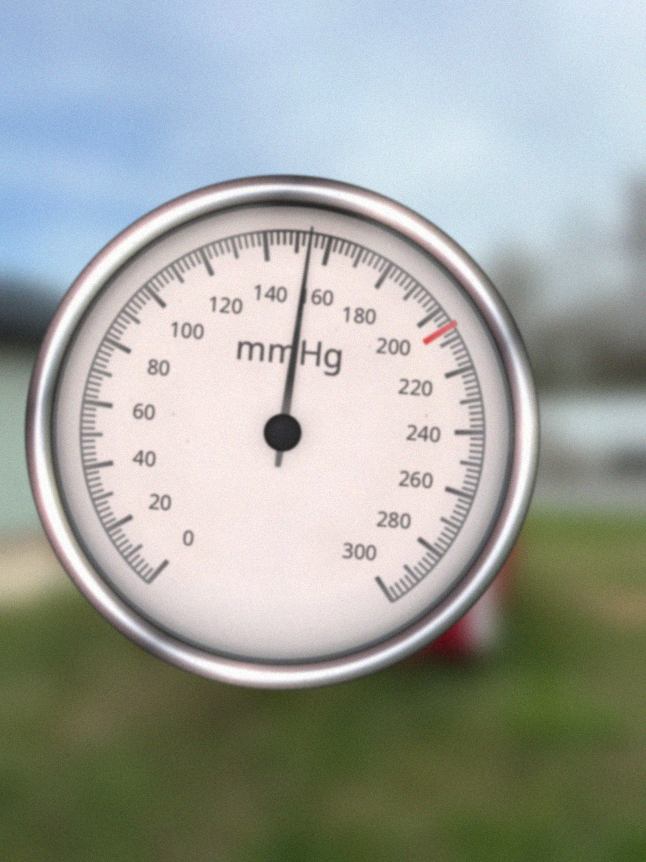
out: 154,mmHg
